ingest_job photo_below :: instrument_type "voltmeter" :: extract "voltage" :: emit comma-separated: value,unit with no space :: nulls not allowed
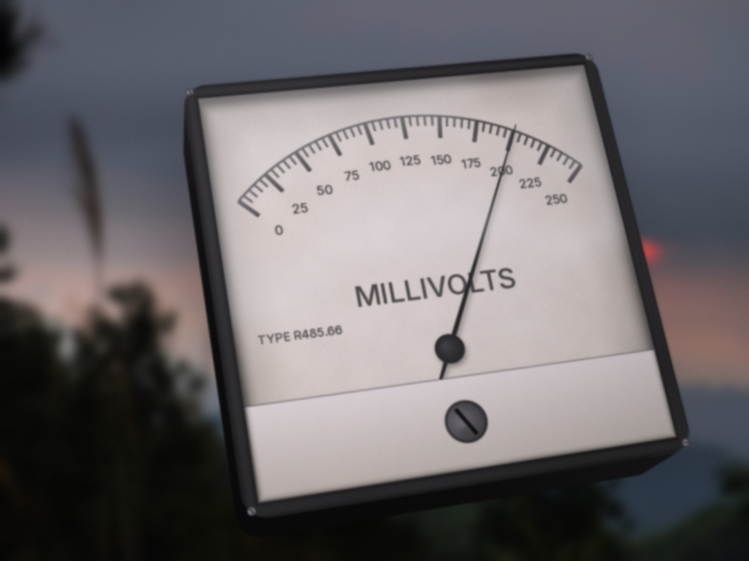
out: 200,mV
